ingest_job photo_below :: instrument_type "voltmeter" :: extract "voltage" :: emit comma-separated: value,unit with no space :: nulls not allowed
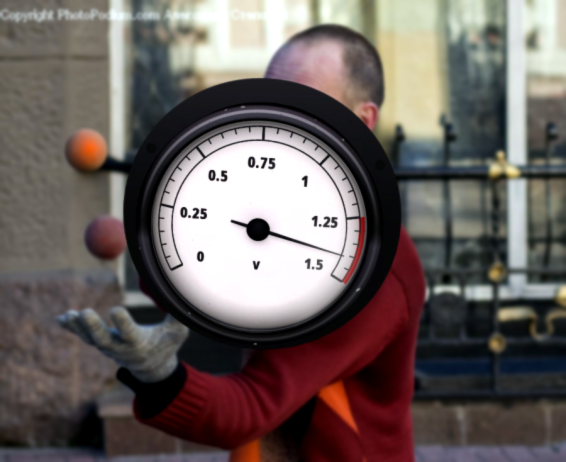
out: 1.4,V
